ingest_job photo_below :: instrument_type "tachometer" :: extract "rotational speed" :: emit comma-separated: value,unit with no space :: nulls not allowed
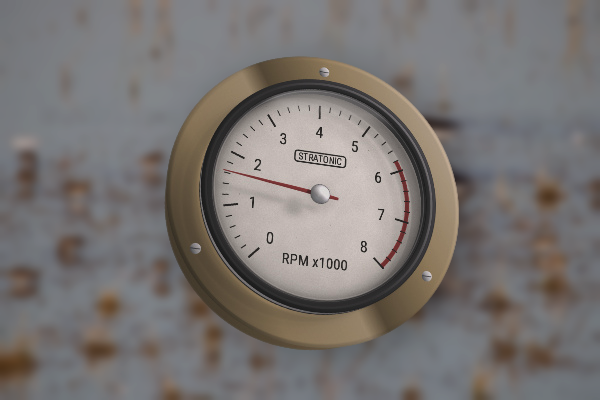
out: 1600,rpm
